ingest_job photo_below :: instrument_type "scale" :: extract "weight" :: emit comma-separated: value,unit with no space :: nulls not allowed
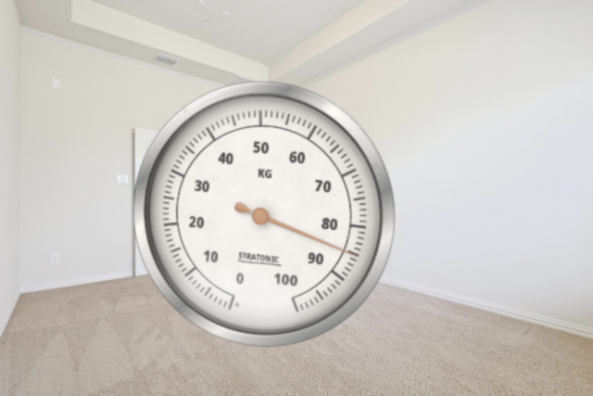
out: 85,kg
